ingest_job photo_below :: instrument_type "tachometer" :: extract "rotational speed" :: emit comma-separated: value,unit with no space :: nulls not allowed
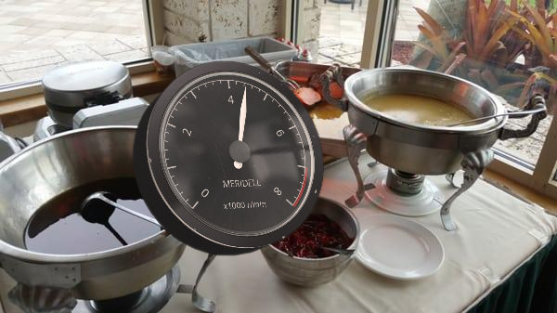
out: 4400,rpm
